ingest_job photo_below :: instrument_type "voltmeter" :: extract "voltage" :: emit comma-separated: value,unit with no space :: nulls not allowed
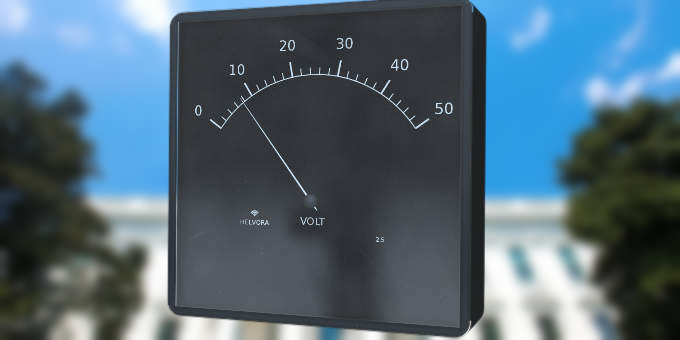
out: 8,V
